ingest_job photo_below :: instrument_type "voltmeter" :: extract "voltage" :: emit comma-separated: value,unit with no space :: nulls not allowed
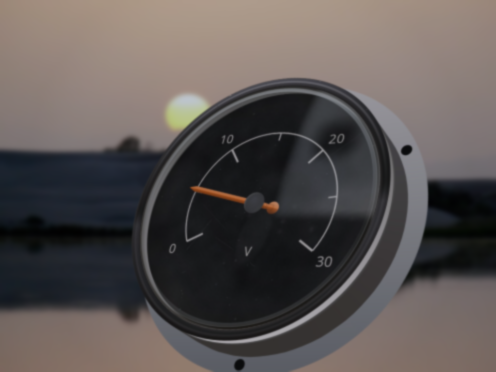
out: 5,V
